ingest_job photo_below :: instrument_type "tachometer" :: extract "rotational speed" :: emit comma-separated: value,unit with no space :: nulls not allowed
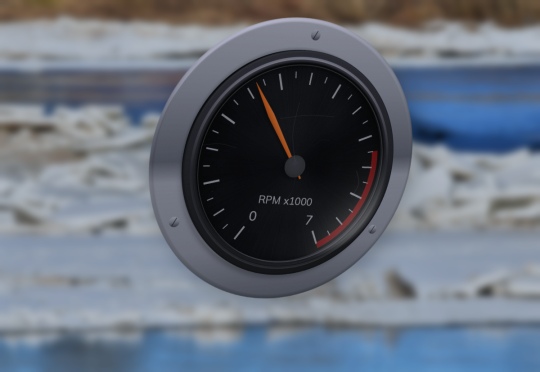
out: 2625,rpm
